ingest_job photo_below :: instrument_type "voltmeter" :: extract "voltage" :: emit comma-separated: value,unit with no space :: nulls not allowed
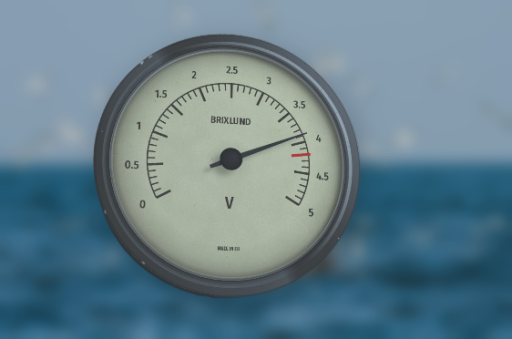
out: 3.9,V
